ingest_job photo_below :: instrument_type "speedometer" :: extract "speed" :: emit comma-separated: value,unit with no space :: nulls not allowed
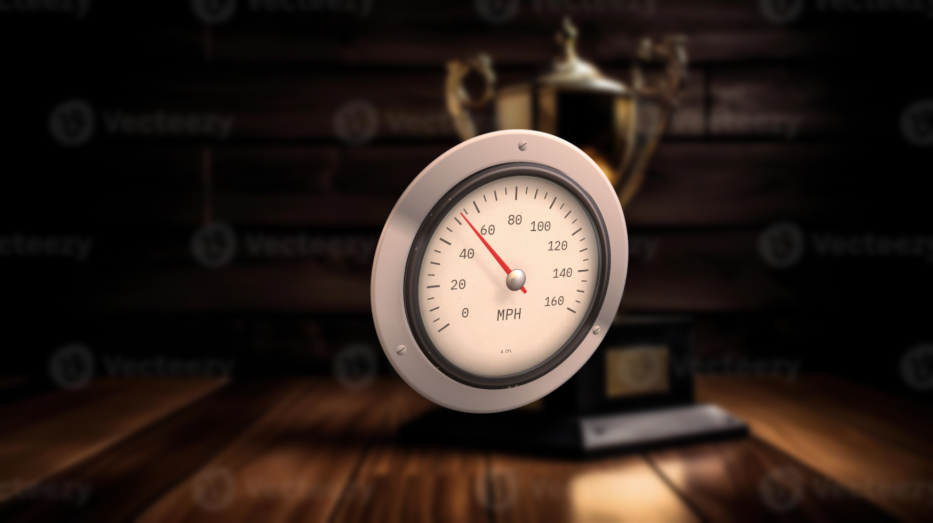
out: 52.5,mph
